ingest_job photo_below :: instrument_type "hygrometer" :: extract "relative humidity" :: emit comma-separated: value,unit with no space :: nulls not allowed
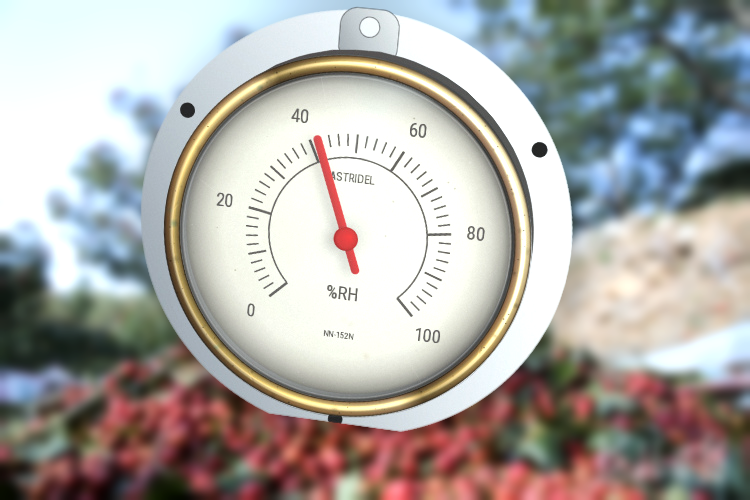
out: 42,%
